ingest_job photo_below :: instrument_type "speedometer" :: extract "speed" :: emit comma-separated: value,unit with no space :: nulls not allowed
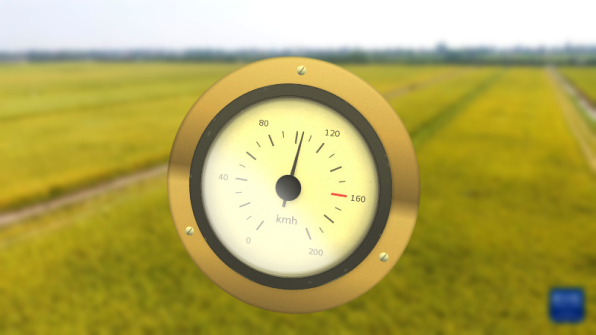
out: 105,km/h
